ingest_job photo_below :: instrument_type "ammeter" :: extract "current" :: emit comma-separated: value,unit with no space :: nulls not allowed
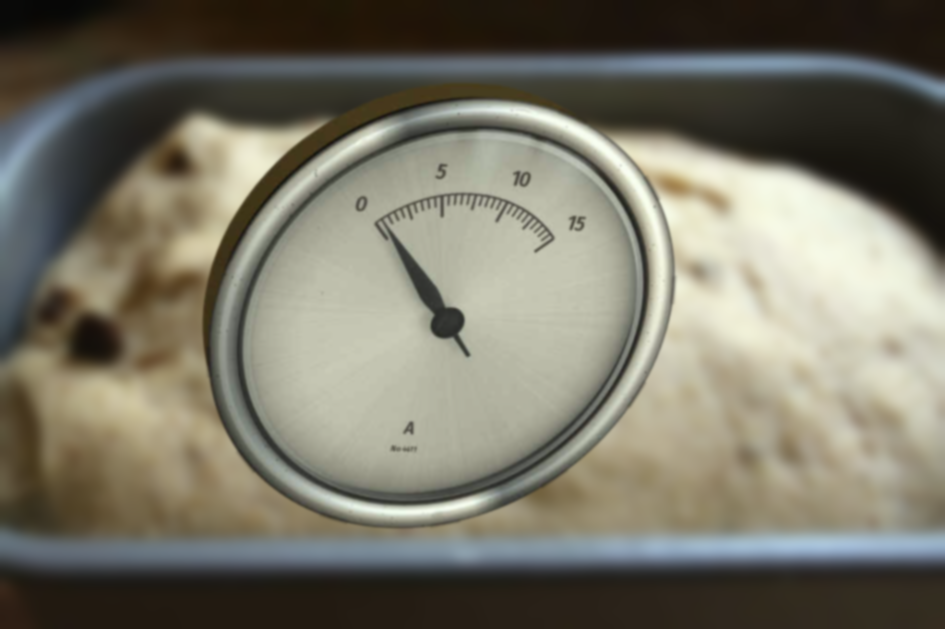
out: 0.5,A
